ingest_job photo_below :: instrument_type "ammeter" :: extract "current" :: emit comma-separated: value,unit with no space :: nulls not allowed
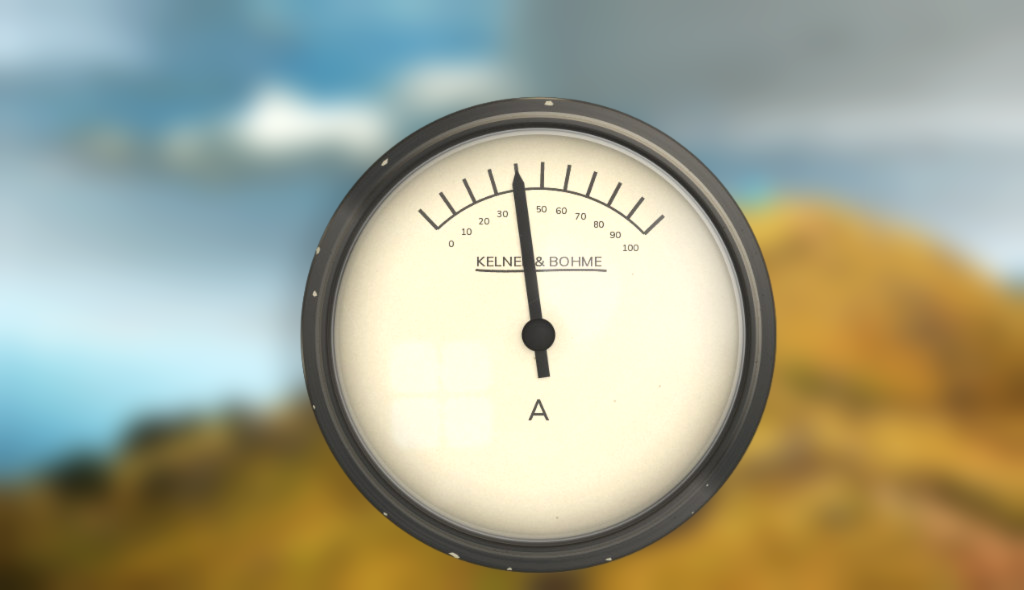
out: 40,A
